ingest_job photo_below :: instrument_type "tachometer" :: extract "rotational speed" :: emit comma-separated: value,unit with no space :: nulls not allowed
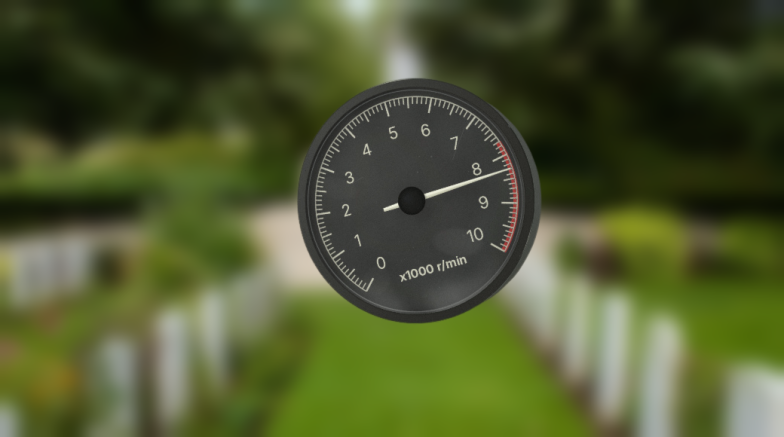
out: 8300,rpm
